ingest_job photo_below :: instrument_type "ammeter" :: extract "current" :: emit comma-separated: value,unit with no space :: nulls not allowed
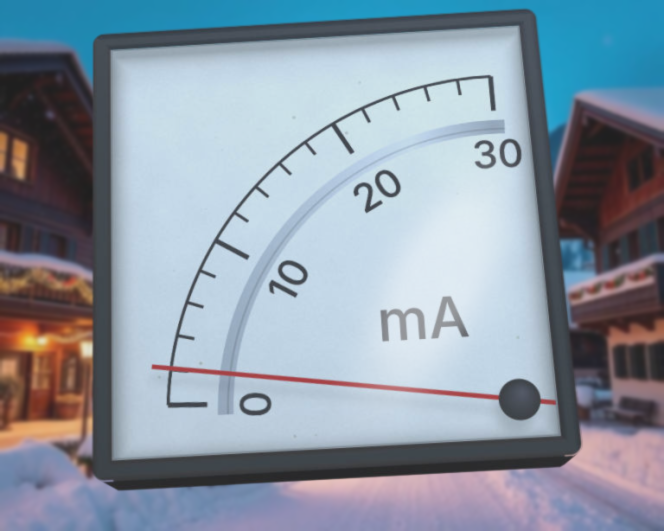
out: 2,mA
